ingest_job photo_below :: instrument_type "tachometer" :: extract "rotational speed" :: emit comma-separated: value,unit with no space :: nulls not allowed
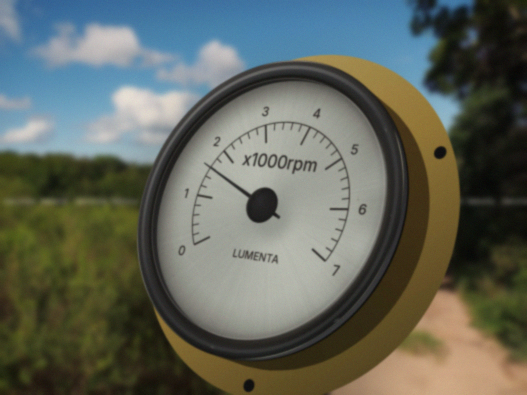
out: 1600,rpm
